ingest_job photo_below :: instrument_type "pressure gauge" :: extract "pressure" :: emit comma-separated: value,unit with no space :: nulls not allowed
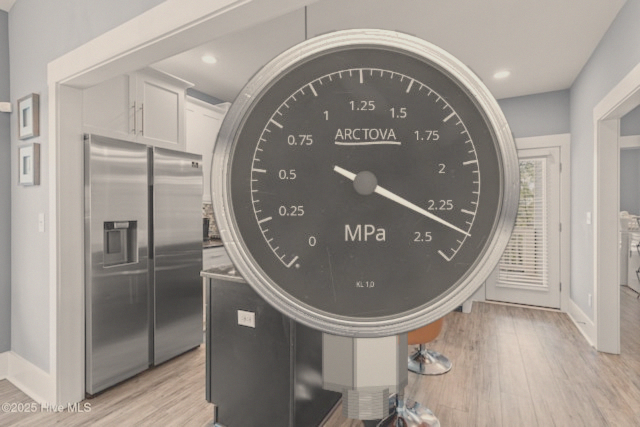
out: 2.35,MPa
